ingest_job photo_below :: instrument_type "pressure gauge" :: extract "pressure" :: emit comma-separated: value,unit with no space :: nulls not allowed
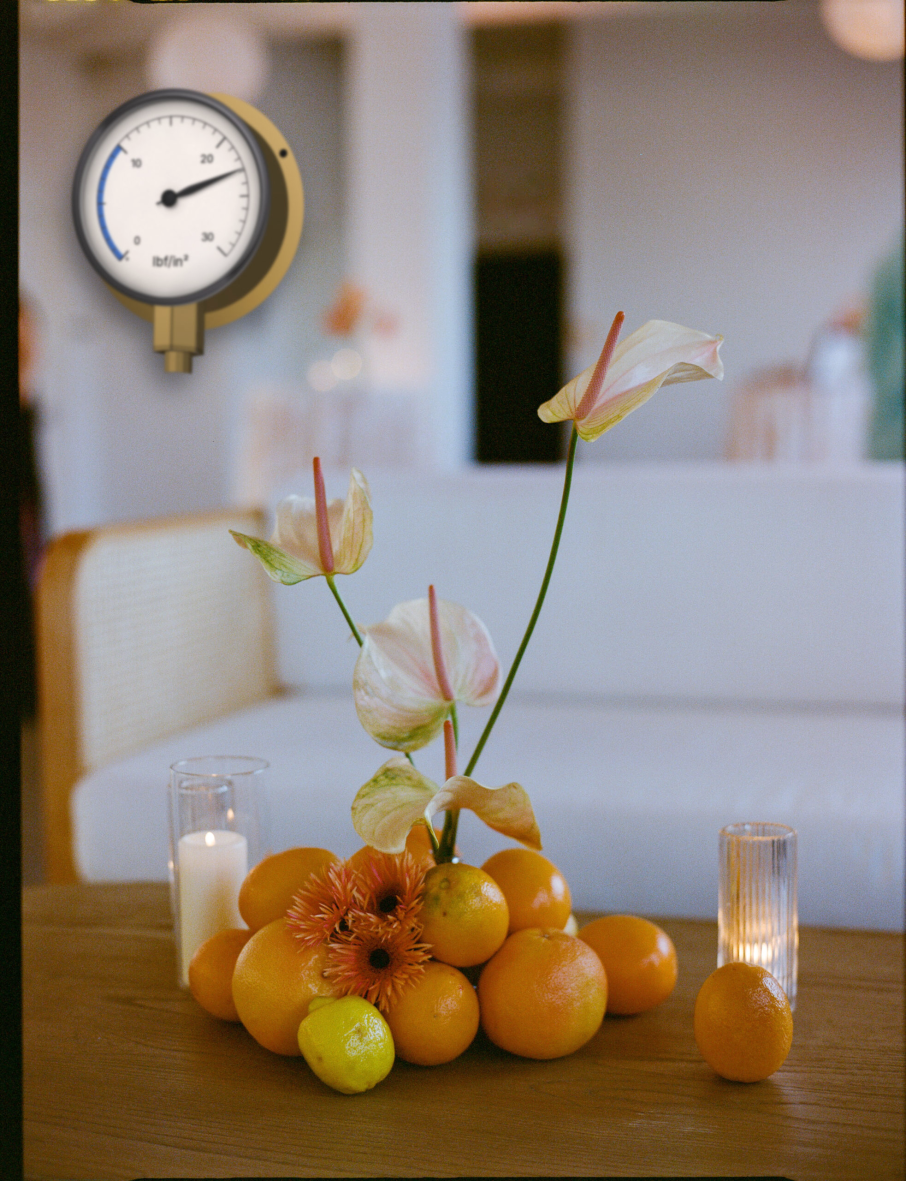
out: 23,psi
